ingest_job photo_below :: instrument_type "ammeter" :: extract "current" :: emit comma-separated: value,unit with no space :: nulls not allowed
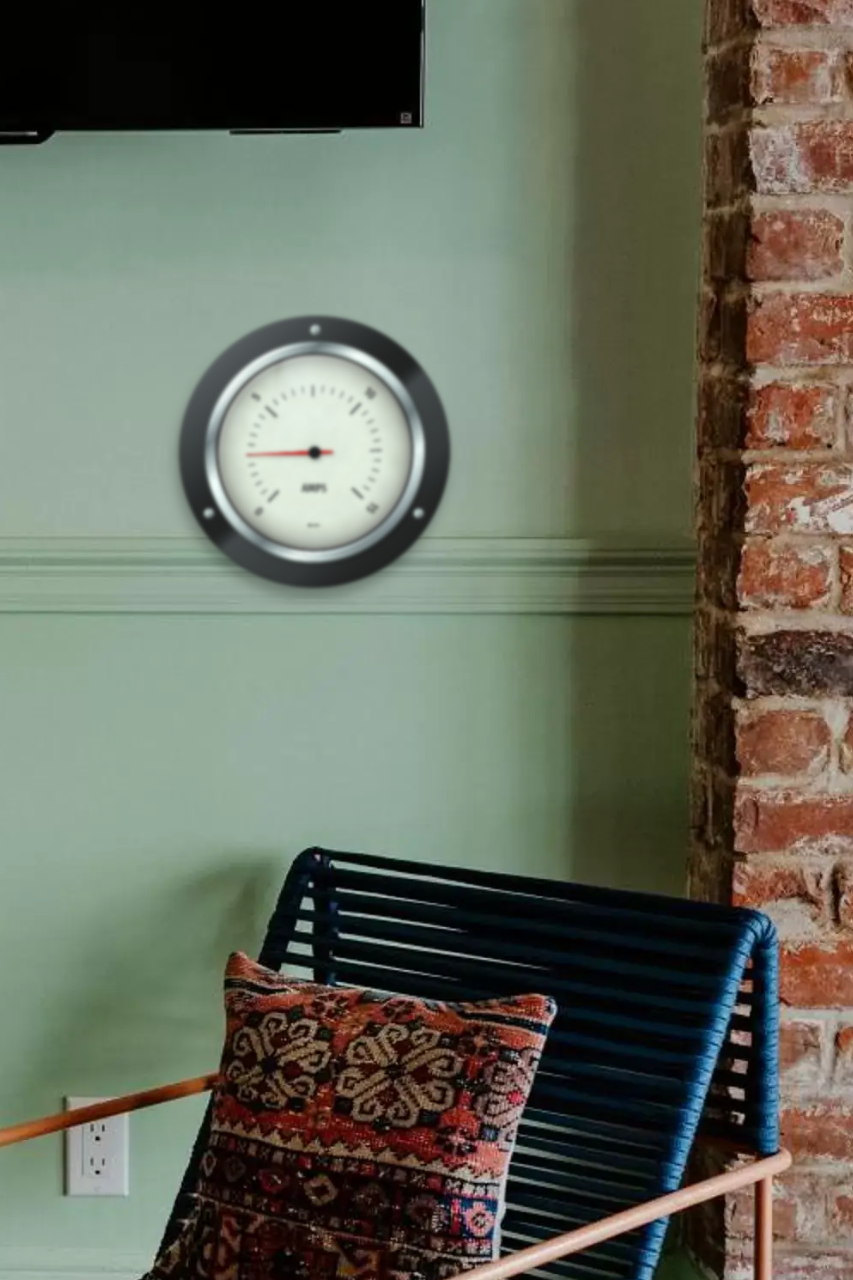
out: 2.5,A
